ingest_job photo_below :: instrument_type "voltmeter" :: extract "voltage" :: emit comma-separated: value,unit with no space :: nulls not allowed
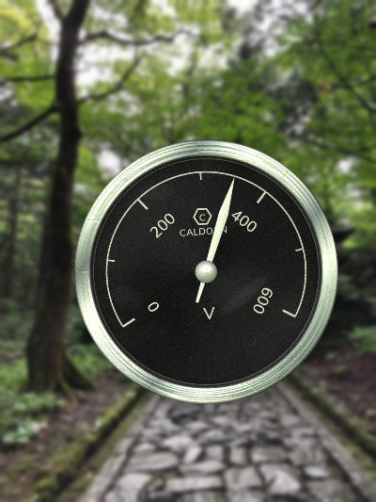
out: 350,V
